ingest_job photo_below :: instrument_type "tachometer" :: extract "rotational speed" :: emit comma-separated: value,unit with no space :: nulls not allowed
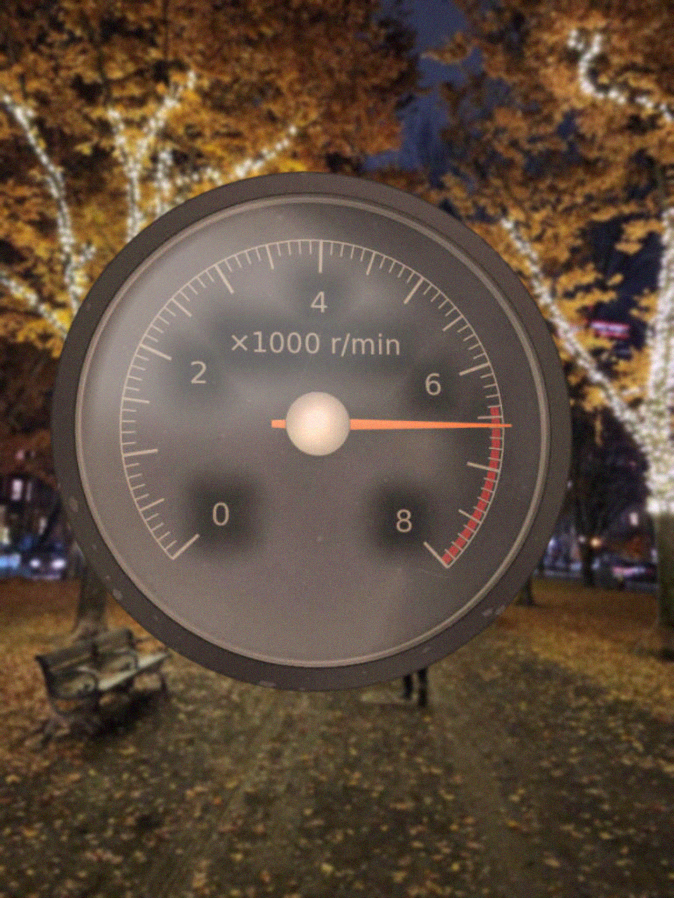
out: 6600,rpm
